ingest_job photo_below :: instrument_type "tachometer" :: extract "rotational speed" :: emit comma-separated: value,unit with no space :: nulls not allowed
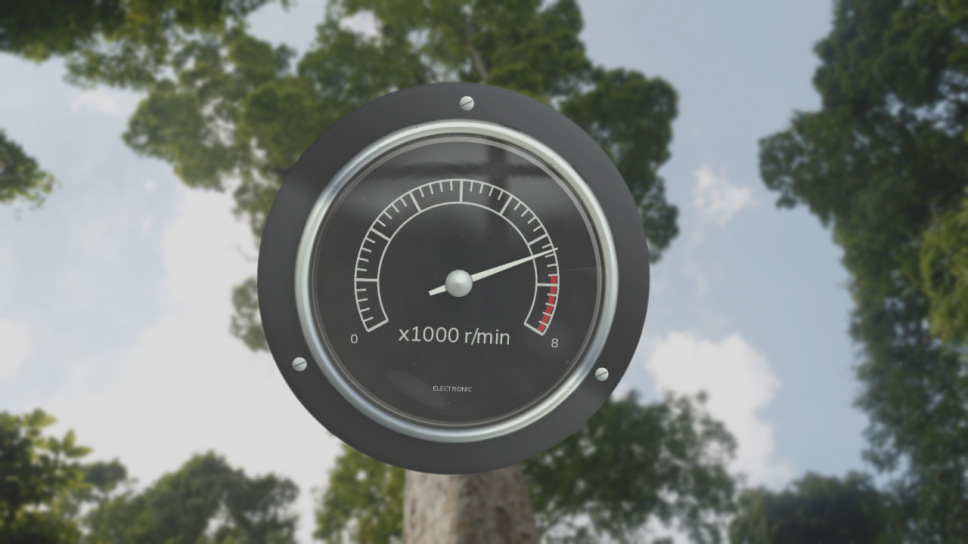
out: 6300,rpm
